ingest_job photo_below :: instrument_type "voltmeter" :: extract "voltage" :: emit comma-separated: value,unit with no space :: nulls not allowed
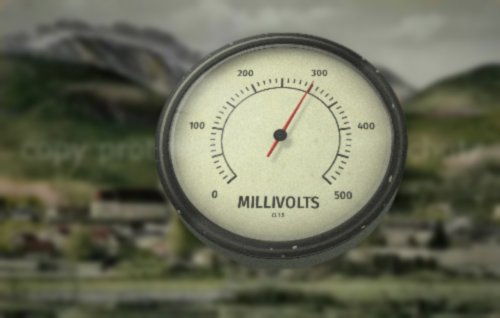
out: 300,mV
